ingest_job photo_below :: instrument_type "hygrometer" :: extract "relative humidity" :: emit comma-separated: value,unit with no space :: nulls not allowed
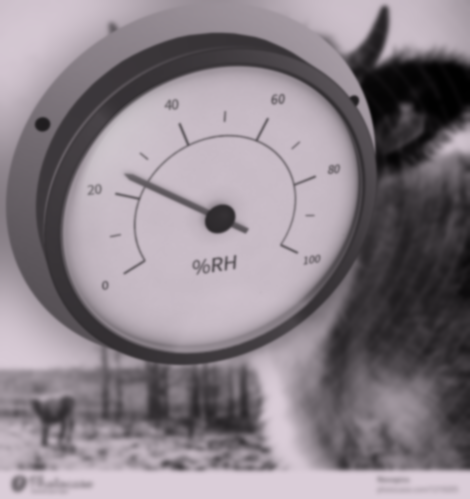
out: 25,%
